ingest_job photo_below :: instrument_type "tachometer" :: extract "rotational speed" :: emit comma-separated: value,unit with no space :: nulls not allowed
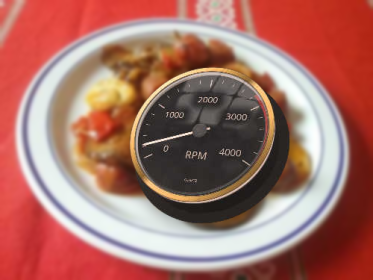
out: 200,rpm
